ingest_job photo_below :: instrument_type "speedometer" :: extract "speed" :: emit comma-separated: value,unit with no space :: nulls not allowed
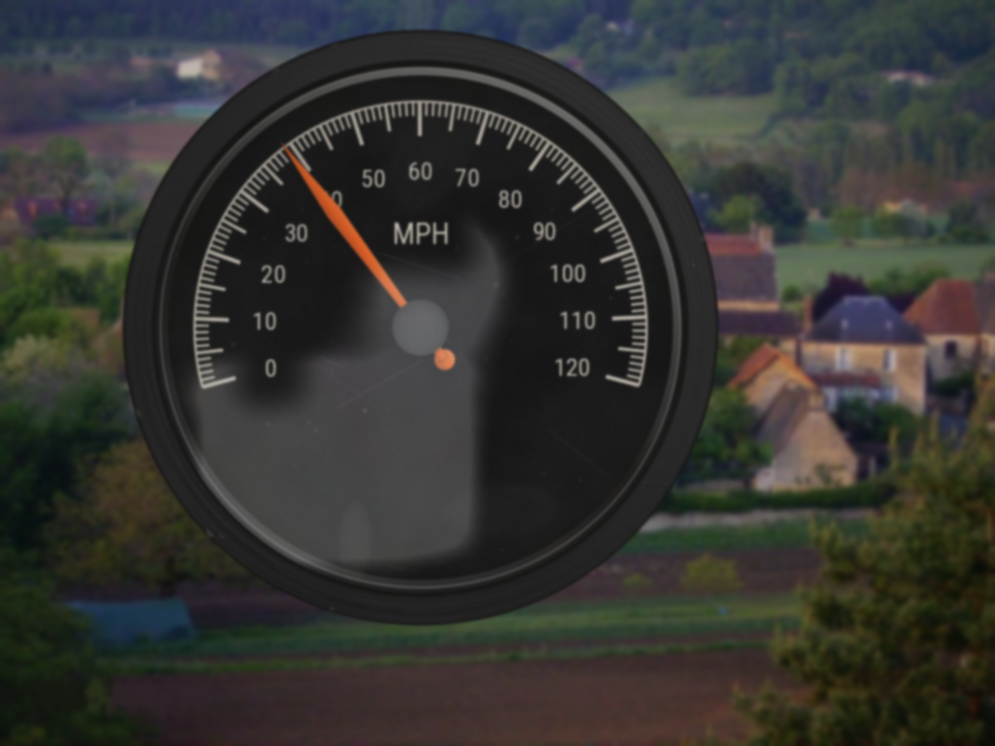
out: 39,mph
